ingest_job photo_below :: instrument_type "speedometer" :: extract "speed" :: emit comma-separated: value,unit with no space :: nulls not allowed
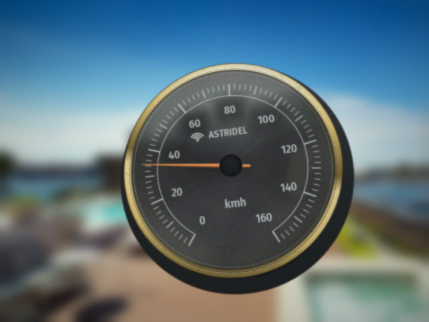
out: 34,km/h
